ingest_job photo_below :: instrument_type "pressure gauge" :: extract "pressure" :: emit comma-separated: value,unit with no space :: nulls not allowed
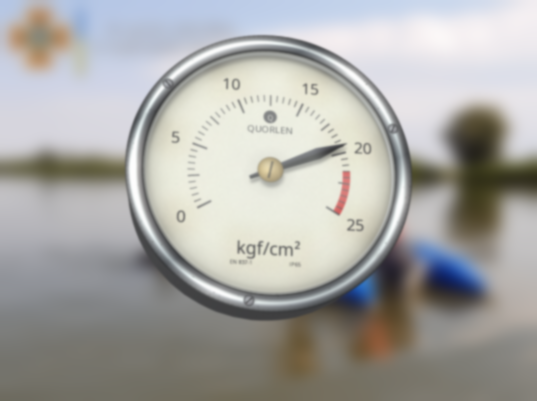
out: 19.5,kg/cm²
